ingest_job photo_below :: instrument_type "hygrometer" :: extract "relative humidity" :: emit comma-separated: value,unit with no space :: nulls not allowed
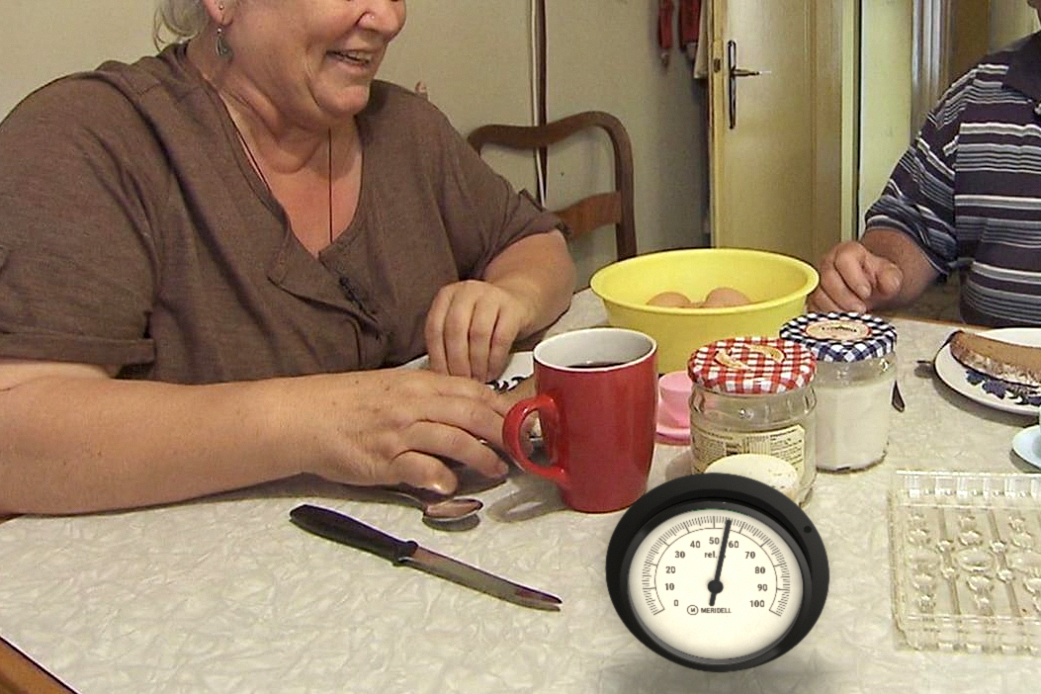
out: 55,%
